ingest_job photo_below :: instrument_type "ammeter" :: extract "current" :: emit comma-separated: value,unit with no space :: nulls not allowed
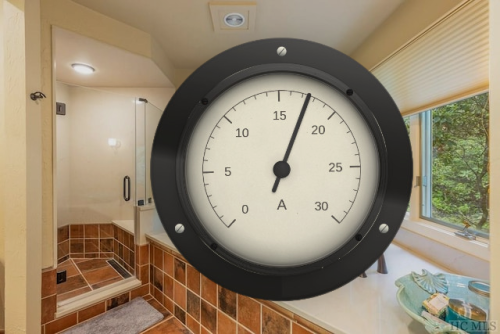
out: 17.5,A
